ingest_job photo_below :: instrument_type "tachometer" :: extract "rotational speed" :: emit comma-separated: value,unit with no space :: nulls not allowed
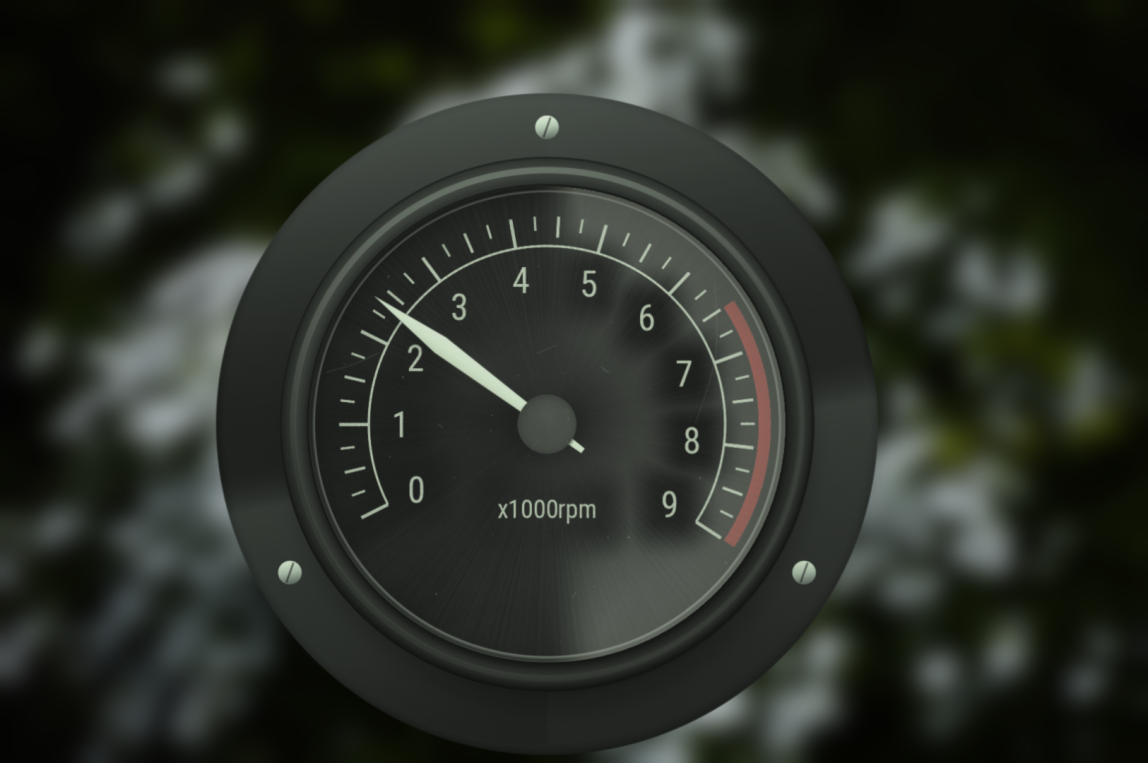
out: 2375,rpm
